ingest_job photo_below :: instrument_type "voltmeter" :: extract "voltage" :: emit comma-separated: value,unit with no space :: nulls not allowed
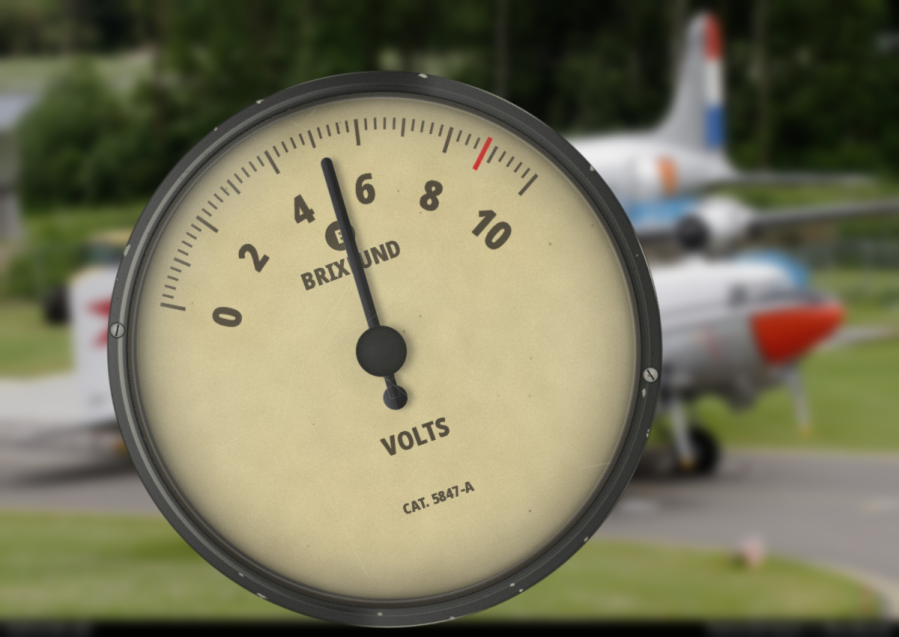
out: 5.2,V
